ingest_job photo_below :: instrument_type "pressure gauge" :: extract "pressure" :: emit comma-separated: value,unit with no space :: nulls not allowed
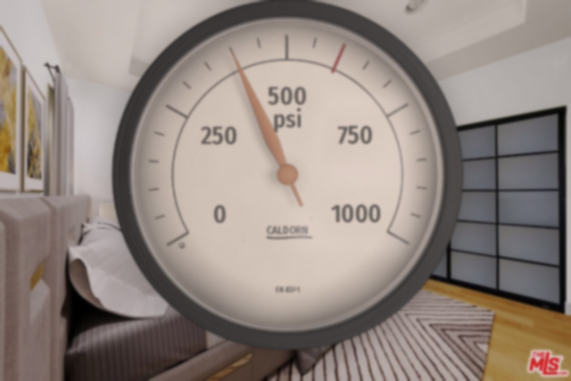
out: 400,psi
